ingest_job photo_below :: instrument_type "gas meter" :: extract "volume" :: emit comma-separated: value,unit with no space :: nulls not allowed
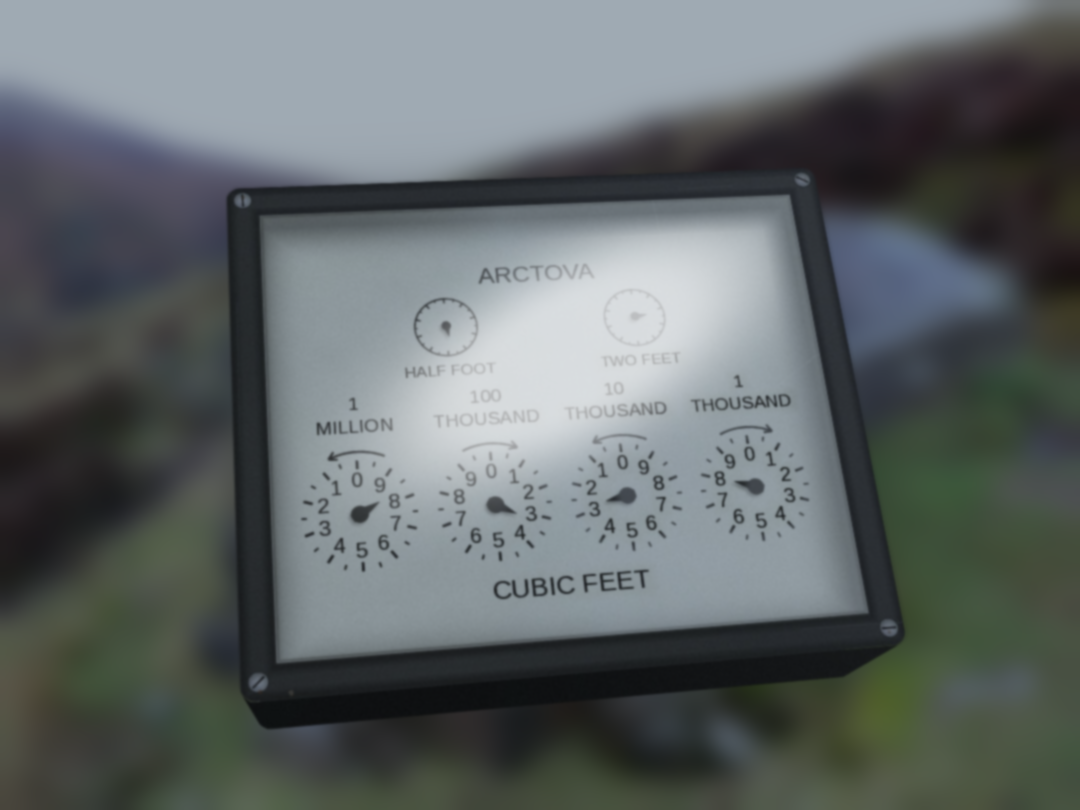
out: 832800,ft³
